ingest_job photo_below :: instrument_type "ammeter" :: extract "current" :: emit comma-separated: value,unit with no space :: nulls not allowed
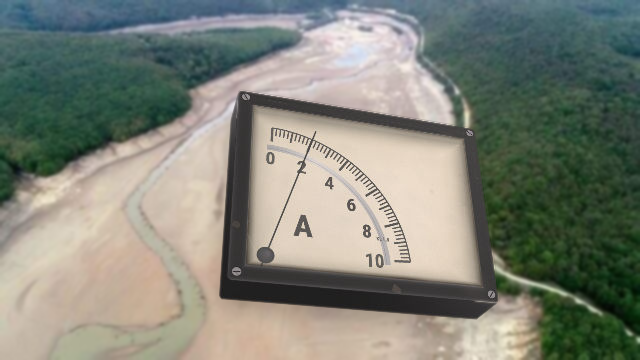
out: 2,A
